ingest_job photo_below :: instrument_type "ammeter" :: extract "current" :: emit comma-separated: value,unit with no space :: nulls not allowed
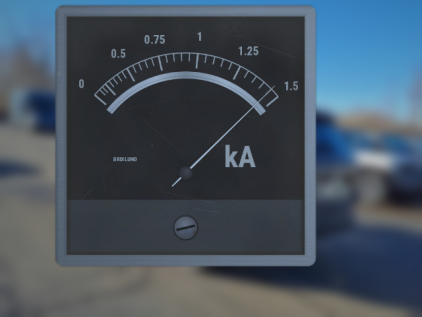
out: 1.45,kA
